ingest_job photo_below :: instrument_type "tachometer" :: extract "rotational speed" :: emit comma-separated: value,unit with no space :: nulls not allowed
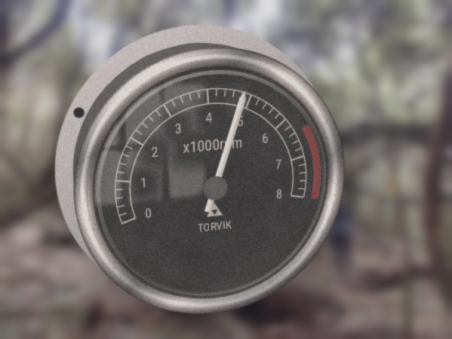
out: 4800,rpm
